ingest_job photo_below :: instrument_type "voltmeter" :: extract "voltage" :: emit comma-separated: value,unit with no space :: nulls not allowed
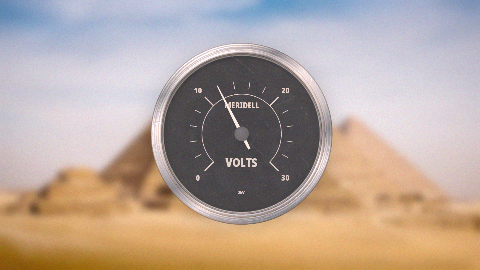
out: 12,V
